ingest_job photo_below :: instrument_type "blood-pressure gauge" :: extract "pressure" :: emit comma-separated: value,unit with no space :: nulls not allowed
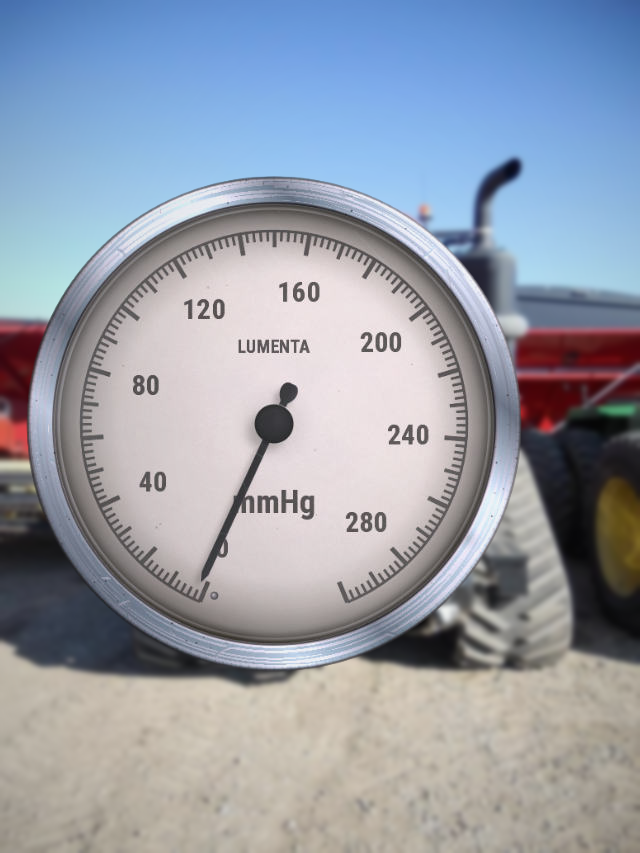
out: 2,mmHg
